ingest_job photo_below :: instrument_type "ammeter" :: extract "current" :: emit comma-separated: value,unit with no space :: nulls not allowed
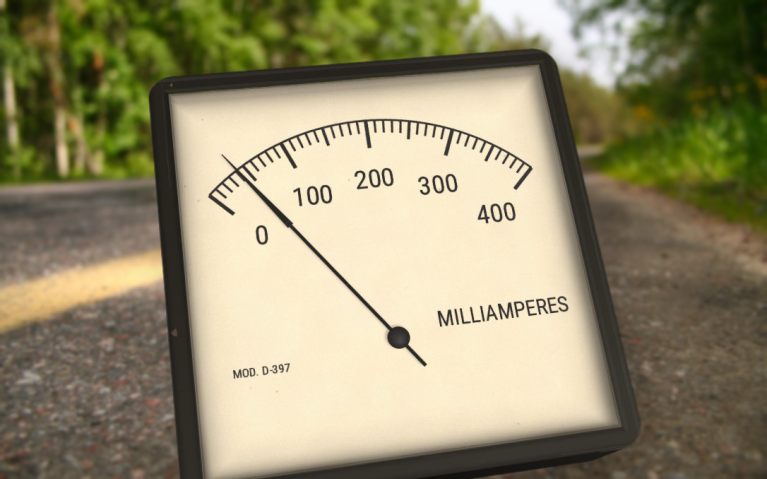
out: 40,mA
